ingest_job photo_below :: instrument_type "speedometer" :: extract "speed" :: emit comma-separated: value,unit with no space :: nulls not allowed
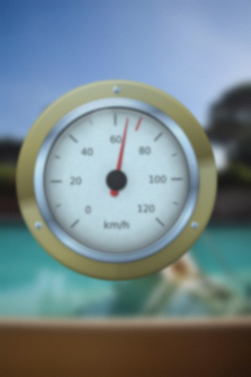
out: 65,km/h
